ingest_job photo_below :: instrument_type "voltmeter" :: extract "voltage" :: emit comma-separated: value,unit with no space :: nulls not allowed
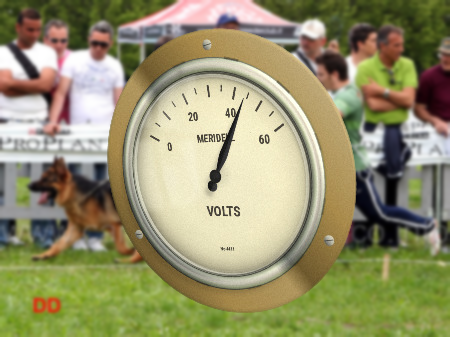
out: 45,V
